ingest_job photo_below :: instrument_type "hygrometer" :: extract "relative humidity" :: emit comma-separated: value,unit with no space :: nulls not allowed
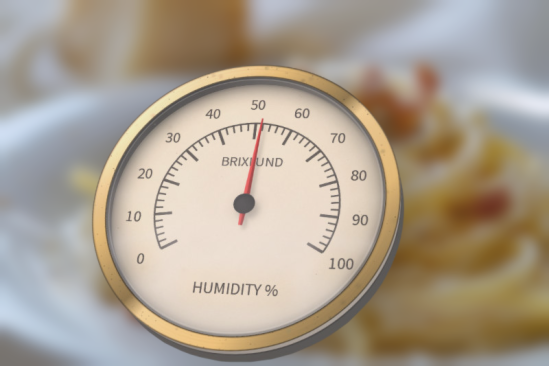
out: 52,%
